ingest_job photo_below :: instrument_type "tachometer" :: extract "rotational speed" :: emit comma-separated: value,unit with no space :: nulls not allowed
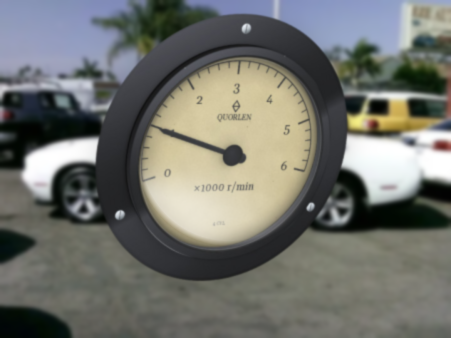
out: 1000,rpm
